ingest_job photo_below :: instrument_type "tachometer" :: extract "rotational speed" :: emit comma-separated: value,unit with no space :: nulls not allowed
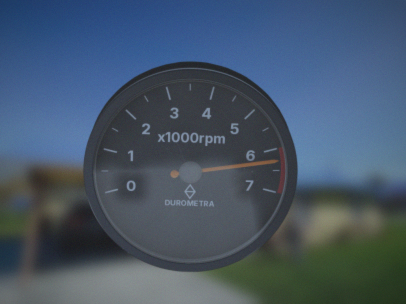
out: 6250,rpm
